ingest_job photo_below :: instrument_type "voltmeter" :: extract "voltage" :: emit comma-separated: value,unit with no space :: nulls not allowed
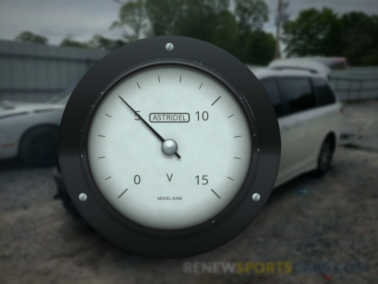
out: 5,V
